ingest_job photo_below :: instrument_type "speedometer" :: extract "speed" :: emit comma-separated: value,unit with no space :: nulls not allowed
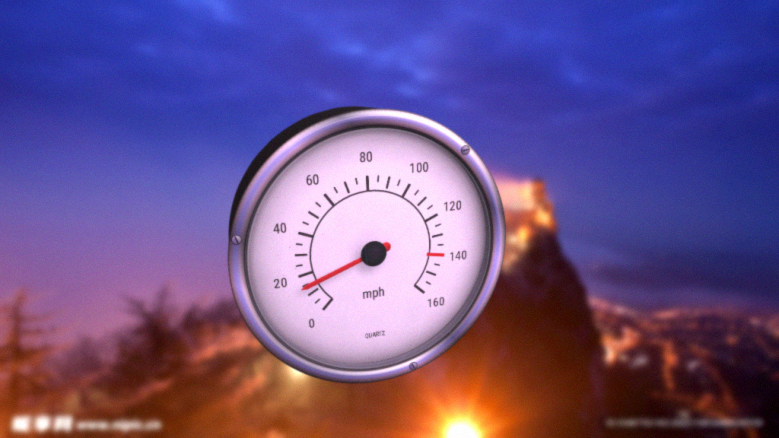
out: 15,mph
